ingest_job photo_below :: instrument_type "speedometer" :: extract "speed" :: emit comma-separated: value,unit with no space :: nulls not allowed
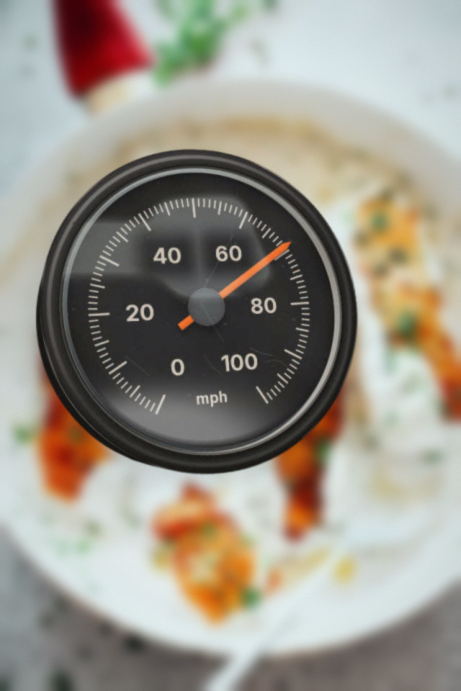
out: 69,mph
